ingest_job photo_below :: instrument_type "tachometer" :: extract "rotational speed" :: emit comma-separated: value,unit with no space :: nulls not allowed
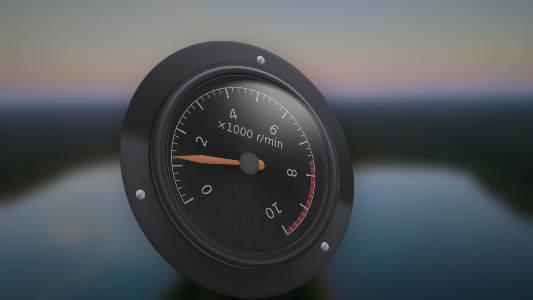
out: 1200,rpm
